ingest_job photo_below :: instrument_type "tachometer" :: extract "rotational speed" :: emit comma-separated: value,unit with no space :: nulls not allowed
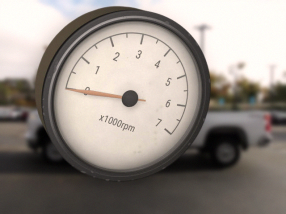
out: 0,rpm
